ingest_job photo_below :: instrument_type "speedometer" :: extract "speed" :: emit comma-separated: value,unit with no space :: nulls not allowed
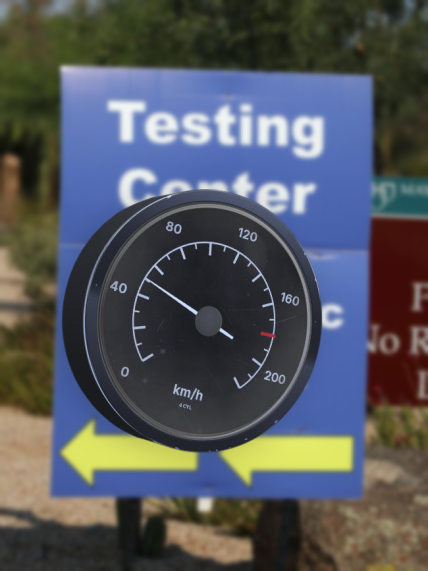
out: 50,km/h
